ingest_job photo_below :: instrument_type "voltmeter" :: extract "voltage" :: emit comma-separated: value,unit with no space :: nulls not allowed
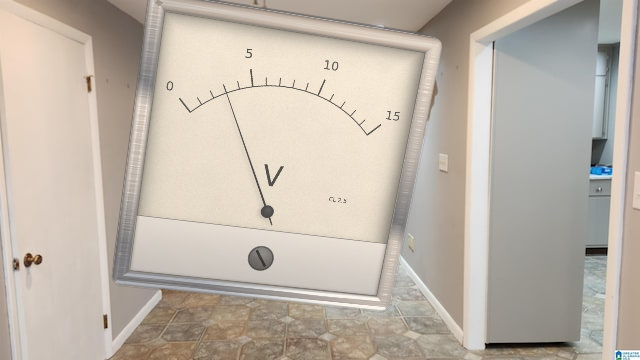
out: 3,V
